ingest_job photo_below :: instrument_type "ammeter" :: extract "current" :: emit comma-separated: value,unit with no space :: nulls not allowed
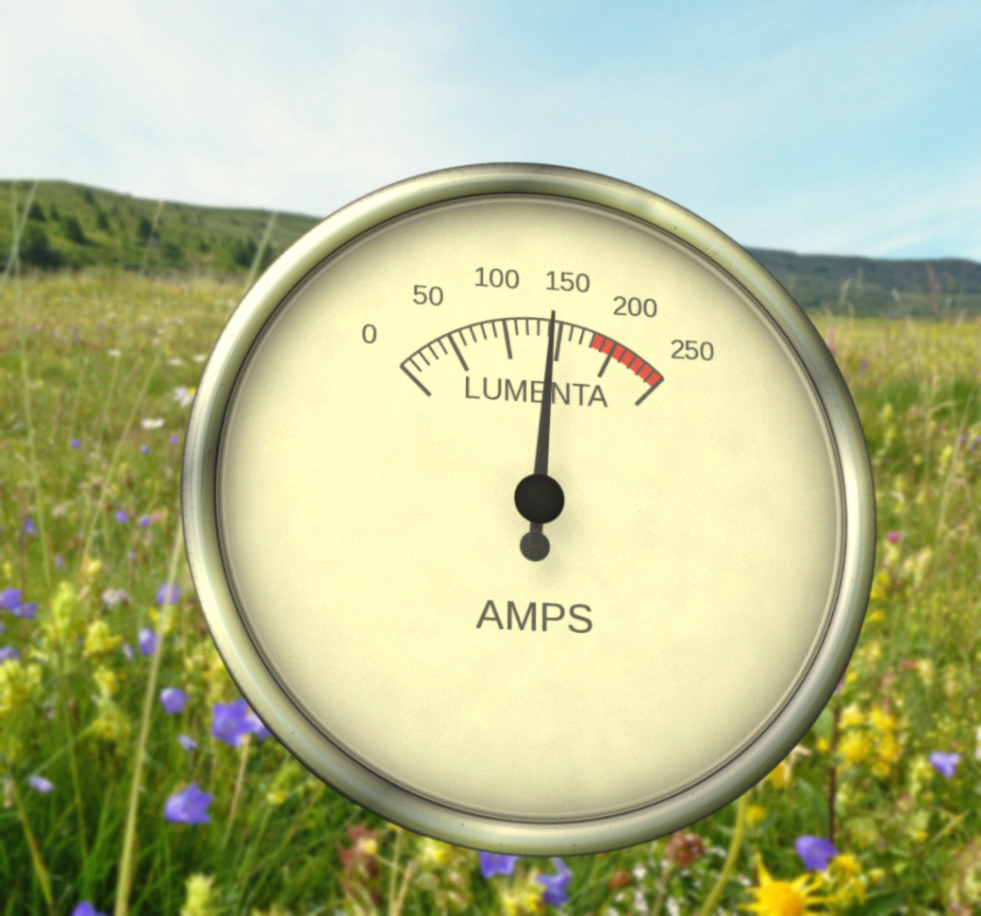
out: 140,A
